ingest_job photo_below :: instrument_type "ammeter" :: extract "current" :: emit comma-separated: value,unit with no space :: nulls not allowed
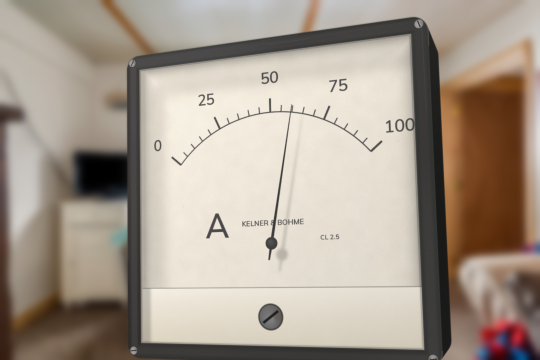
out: 60,A
